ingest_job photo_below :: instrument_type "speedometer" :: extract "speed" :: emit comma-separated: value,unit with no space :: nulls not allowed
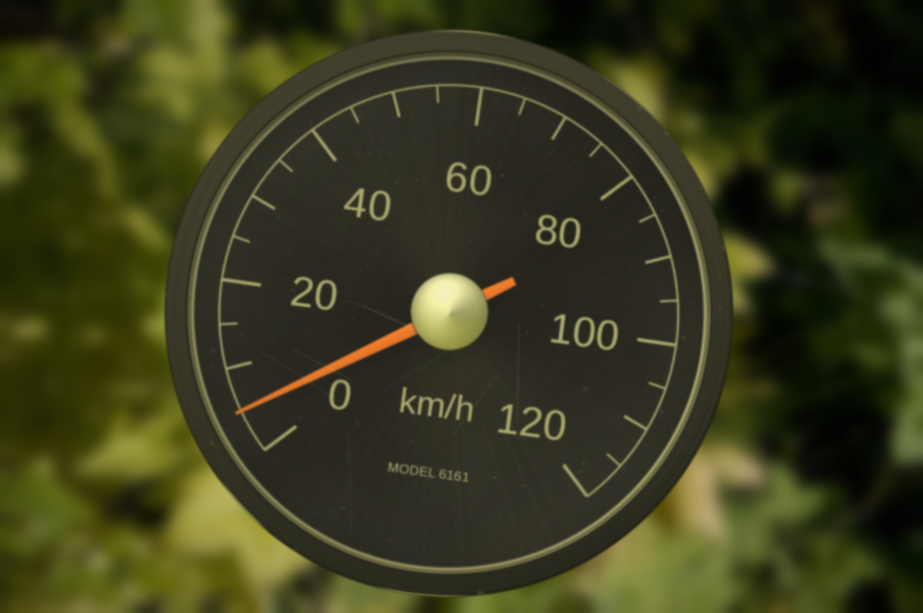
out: 5,km/h
